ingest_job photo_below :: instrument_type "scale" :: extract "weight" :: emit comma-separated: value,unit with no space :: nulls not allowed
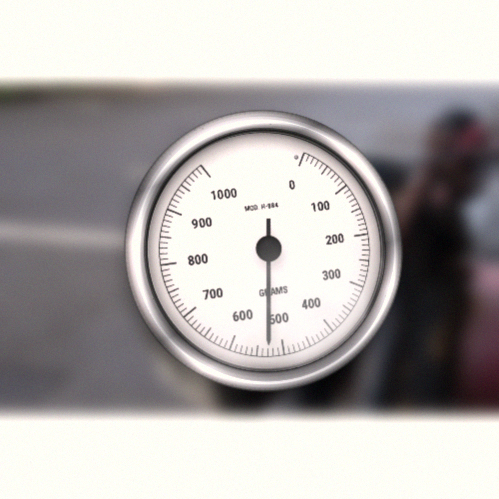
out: 530,g
